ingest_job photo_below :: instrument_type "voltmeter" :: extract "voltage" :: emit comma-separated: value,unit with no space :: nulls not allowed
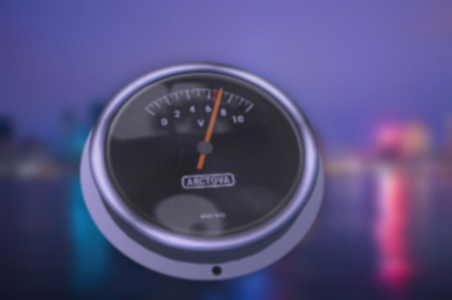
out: 7,V
